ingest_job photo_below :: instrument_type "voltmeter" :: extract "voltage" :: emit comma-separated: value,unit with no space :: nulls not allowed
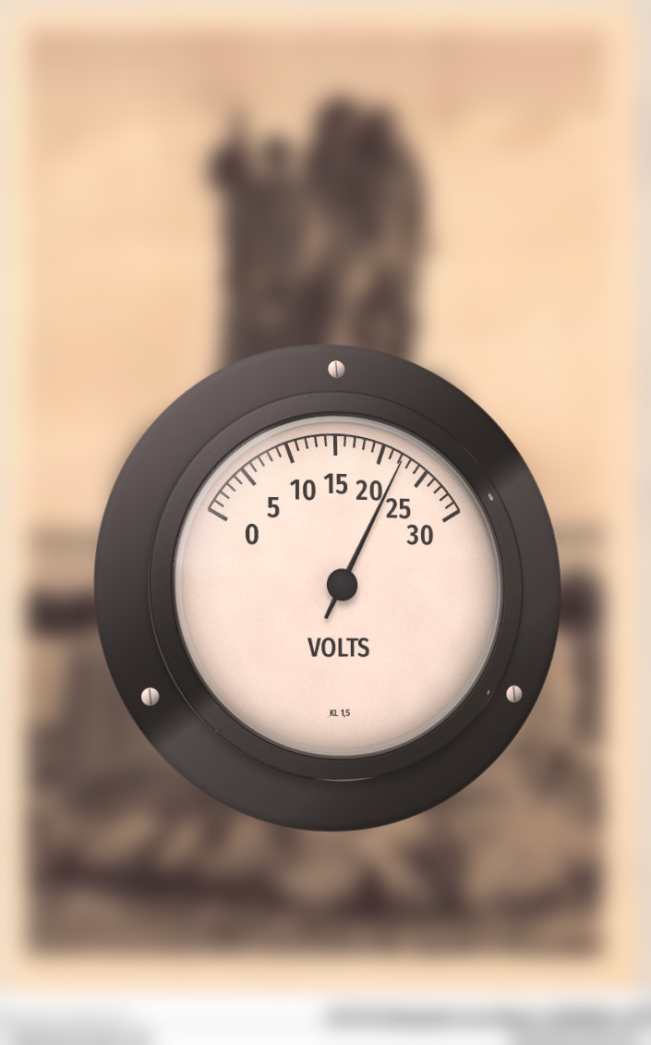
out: 22,V
